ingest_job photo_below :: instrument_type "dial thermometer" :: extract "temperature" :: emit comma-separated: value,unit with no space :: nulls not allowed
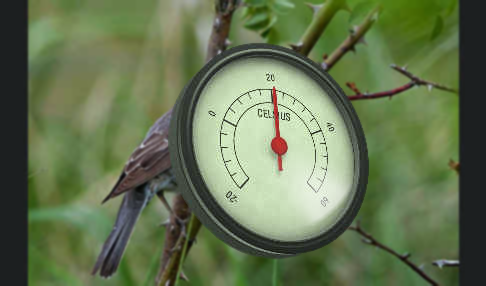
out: 20,°C
